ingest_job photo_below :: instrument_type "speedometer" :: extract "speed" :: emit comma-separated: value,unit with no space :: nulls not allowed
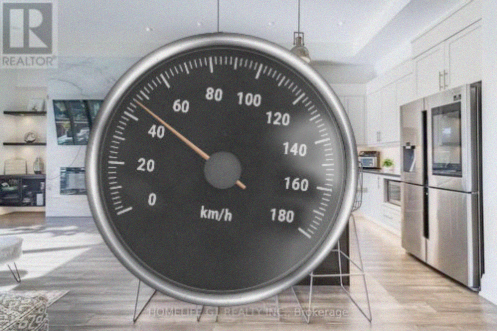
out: 46,km/h
